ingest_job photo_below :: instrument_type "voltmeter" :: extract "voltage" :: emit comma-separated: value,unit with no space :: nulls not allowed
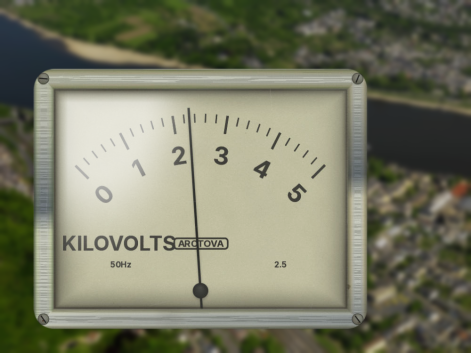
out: 2.3,kV
